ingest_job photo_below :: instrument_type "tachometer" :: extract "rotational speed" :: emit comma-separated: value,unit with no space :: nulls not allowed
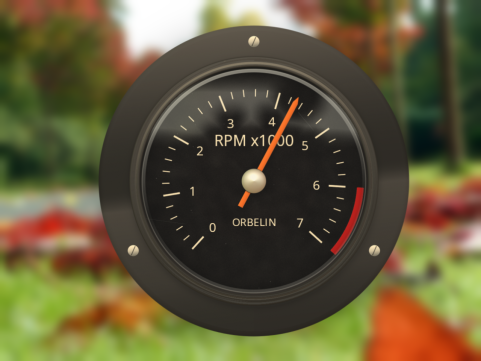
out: 4300,rpm
